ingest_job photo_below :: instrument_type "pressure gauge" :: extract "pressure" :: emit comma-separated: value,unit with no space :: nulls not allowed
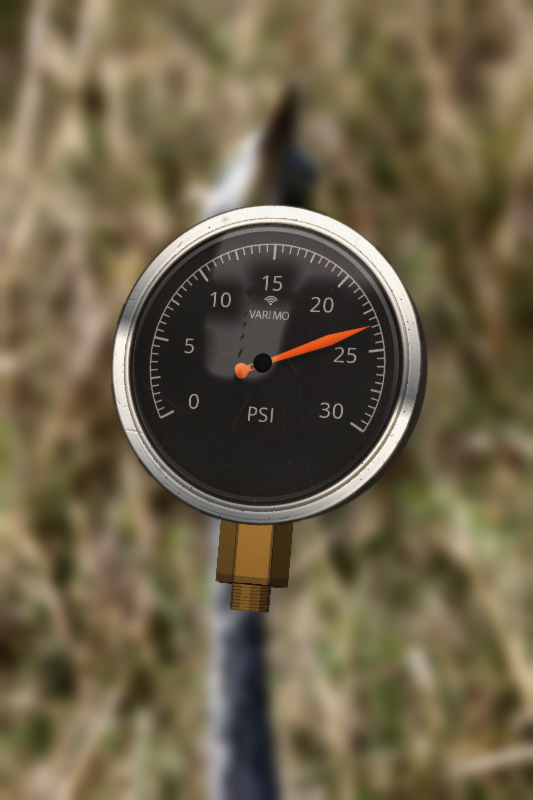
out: 23.5,psi
